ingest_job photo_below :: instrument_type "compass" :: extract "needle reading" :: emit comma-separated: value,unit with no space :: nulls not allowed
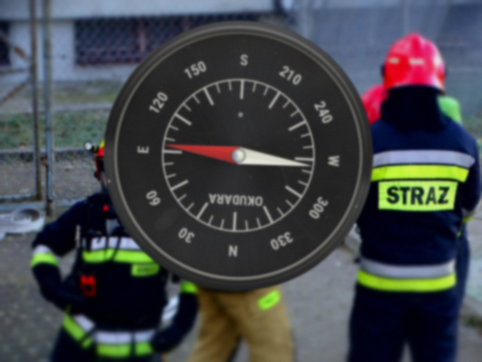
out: 95,°
